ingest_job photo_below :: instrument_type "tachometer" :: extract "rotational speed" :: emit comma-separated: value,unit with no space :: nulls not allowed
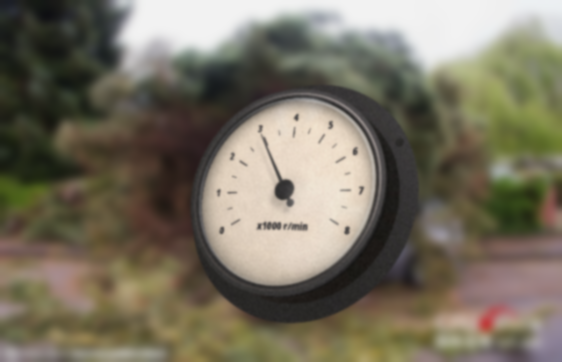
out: 3000,rpm
